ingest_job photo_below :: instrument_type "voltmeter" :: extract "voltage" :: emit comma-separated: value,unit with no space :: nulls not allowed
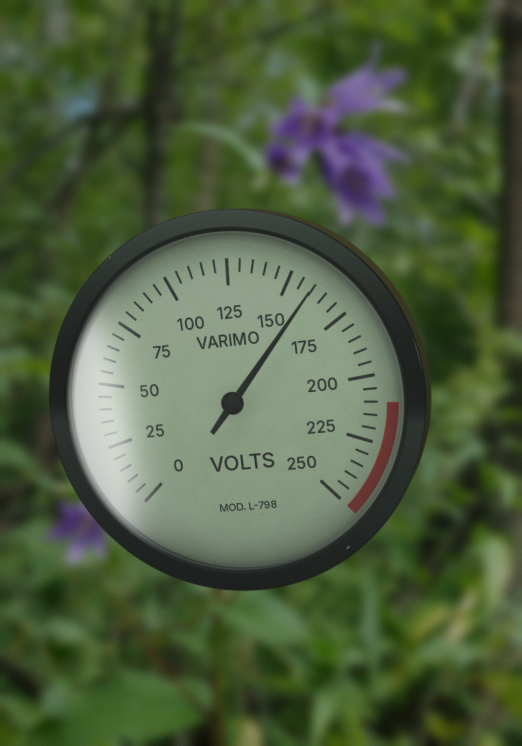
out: 160,V
